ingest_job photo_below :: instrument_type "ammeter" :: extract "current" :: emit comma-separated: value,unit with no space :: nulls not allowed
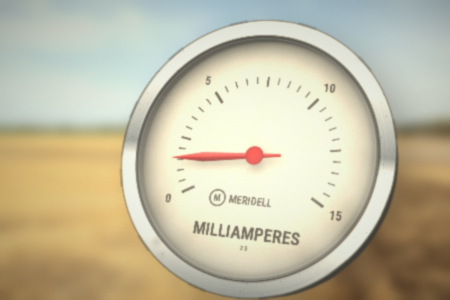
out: 1.5,mA
